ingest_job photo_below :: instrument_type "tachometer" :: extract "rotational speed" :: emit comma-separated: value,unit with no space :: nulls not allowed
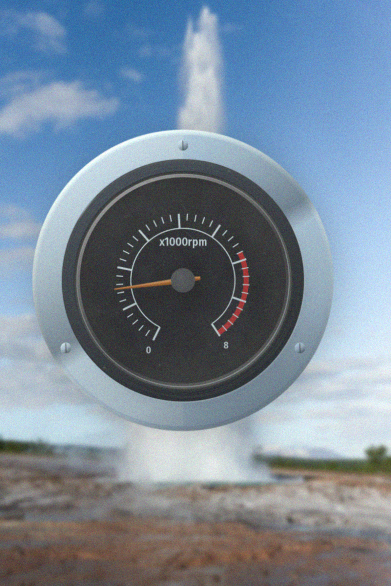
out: 1500,rpm
